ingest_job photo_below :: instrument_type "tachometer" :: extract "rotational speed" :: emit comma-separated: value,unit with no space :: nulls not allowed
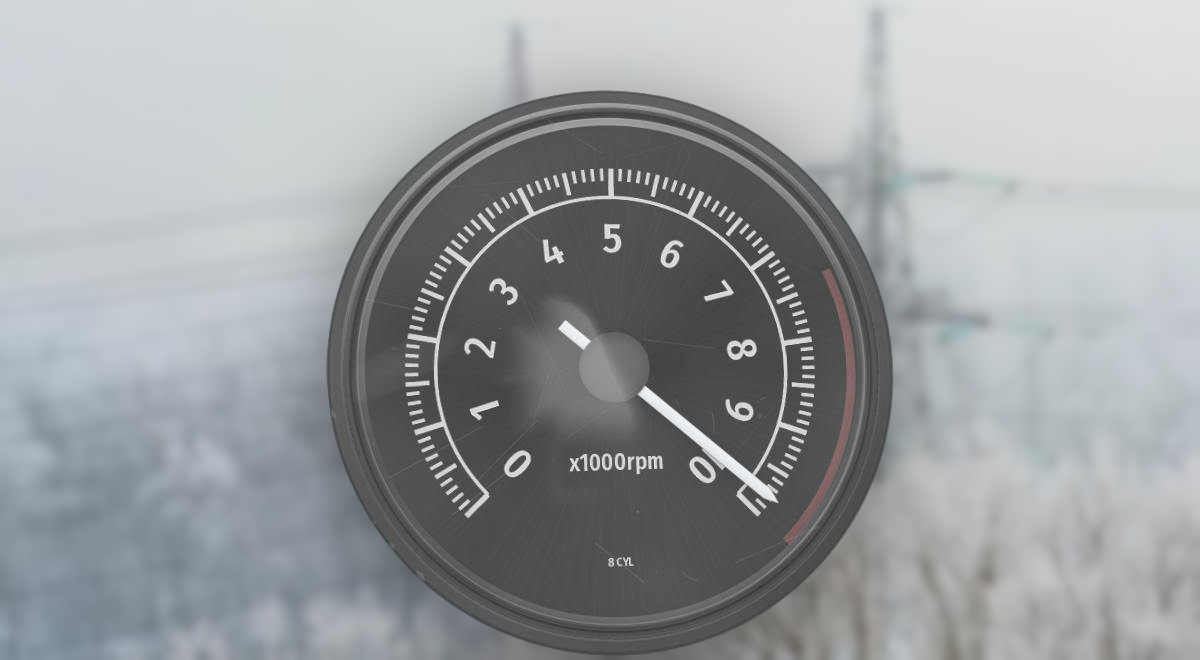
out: 9800,rpm
